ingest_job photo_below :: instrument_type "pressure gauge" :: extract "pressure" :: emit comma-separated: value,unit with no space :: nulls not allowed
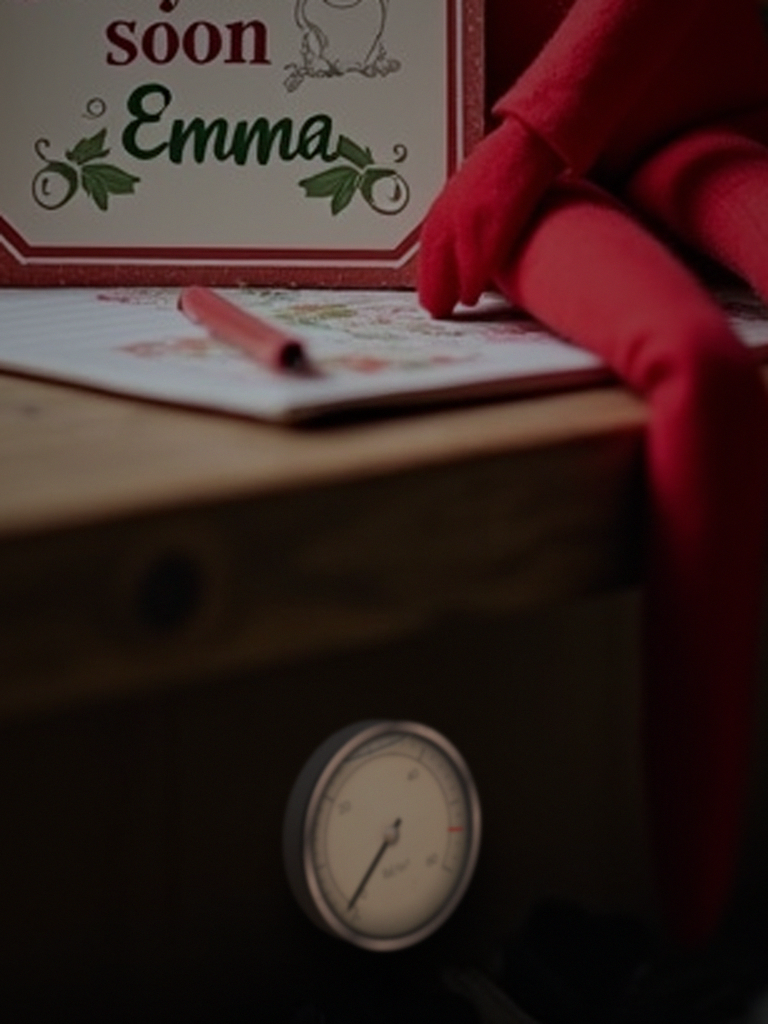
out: 2,psi
